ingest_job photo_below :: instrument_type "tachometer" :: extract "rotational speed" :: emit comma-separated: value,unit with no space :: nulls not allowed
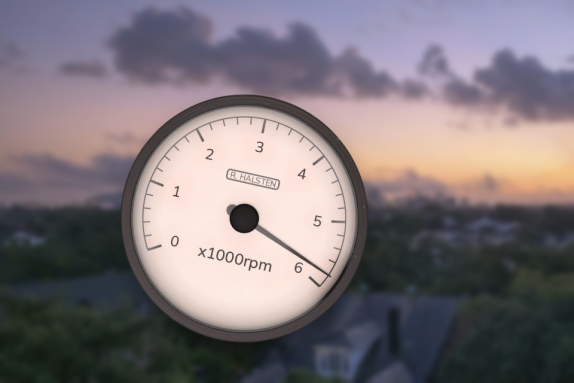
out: 5800,rpm
